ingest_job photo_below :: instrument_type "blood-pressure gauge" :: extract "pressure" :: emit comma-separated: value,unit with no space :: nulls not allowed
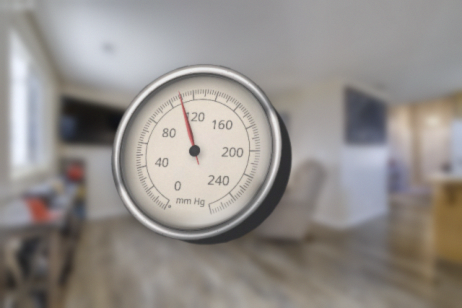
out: 110,mmHg
